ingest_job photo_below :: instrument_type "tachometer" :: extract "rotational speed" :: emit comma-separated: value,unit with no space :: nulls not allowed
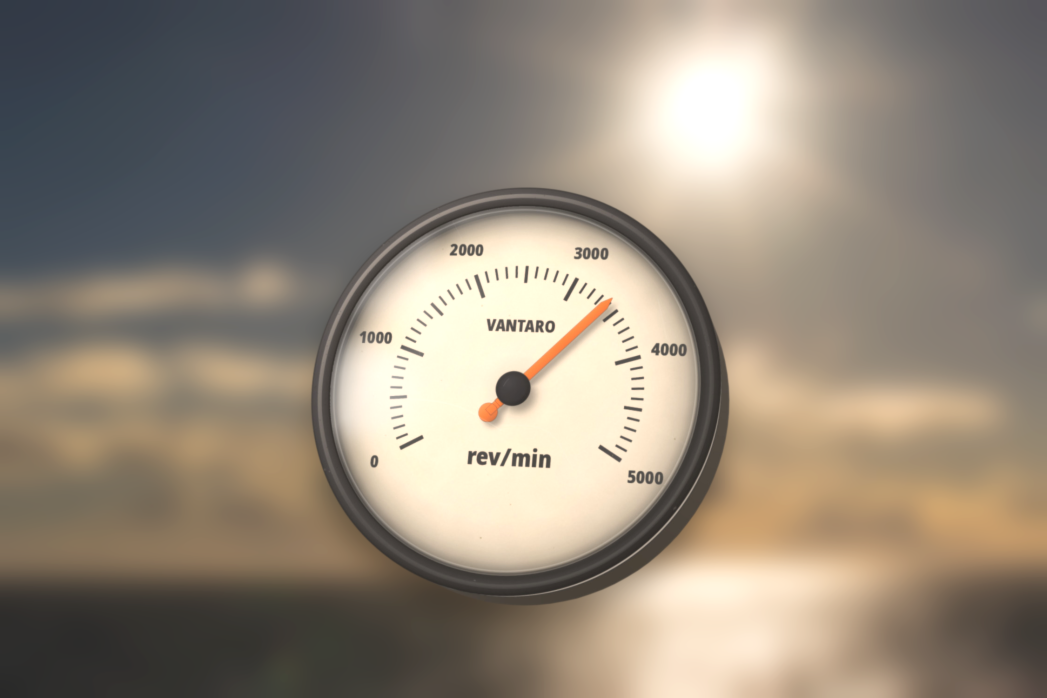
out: 3400,rpm
